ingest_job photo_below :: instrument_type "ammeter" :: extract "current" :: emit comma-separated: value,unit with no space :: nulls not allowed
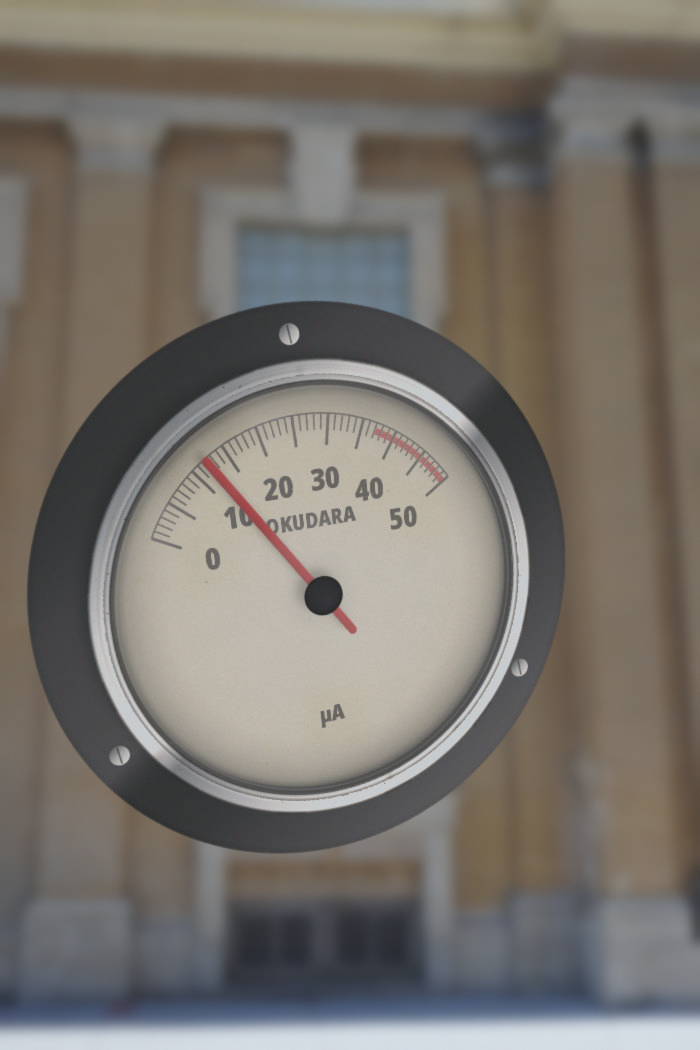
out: 12,µA
